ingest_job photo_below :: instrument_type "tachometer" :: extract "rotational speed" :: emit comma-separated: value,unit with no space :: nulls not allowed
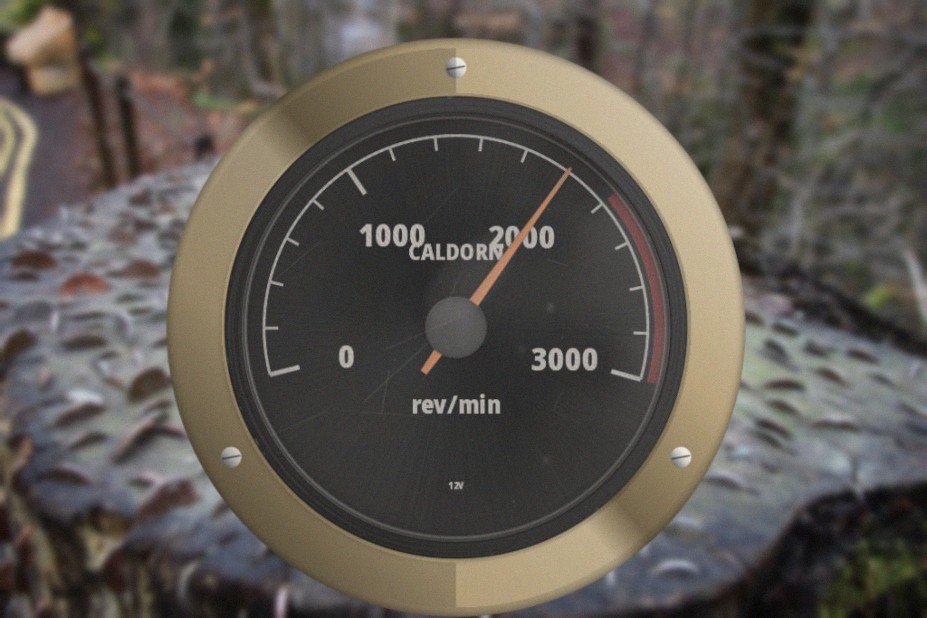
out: 2000,rpm
